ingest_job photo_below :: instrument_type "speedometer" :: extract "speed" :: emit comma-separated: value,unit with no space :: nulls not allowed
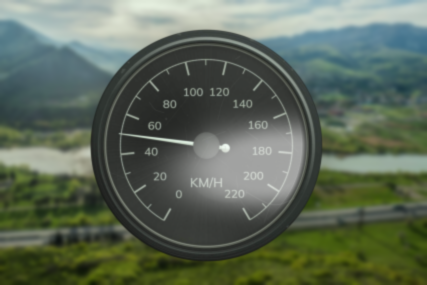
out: 50,km/h
